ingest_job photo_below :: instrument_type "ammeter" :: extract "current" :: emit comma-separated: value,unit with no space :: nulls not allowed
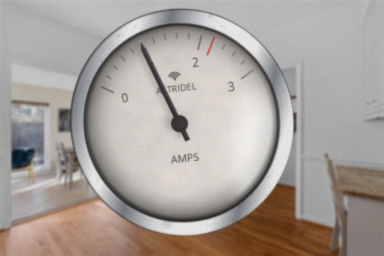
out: 1,A
